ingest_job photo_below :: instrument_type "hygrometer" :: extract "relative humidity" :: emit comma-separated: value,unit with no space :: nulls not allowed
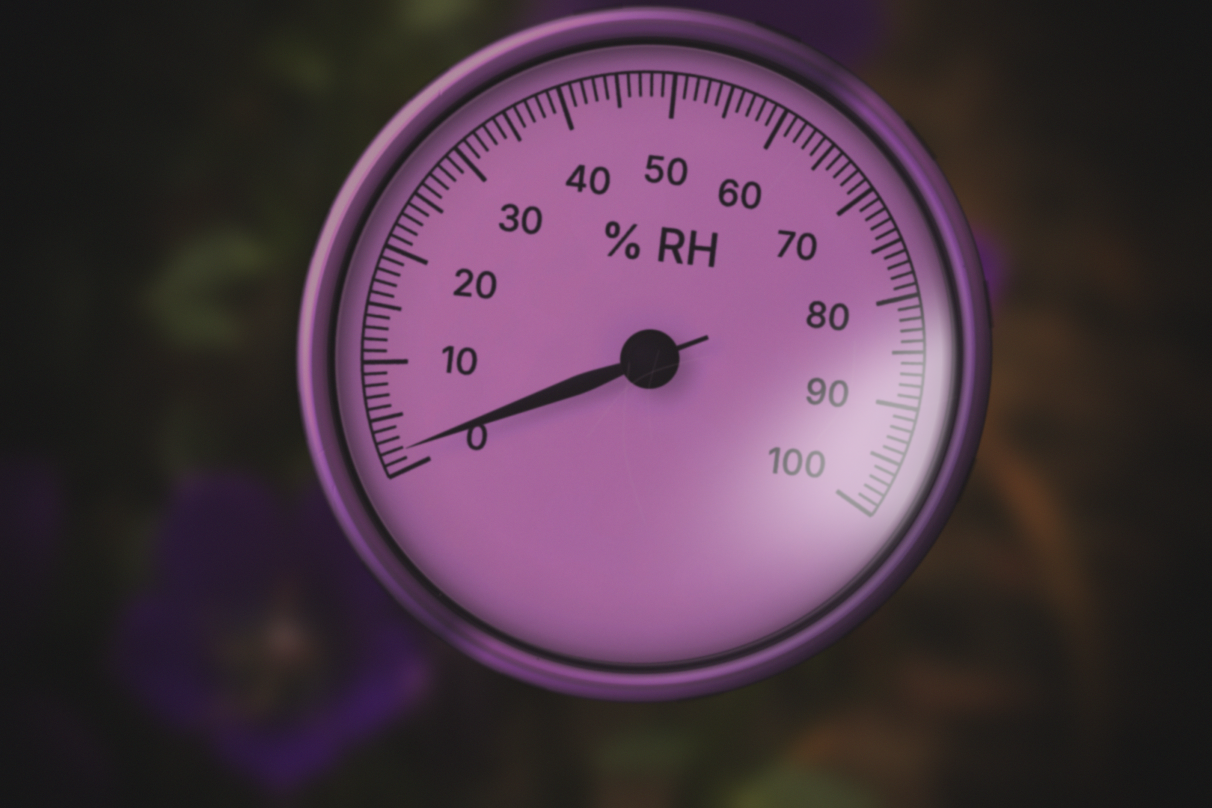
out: 2,%
